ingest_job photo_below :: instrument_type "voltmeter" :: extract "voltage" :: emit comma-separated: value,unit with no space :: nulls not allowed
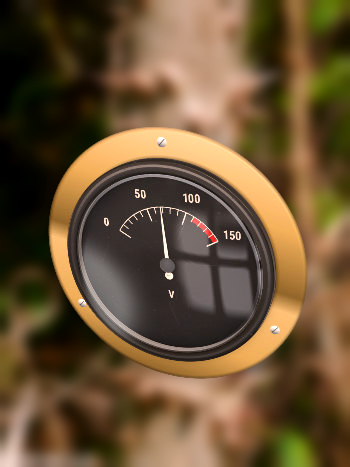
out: 70,V
